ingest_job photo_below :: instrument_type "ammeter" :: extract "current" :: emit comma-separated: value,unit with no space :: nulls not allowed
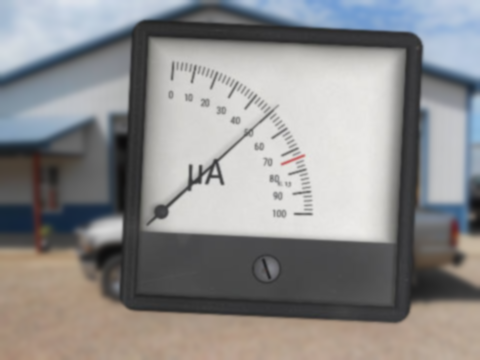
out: 50,µA
